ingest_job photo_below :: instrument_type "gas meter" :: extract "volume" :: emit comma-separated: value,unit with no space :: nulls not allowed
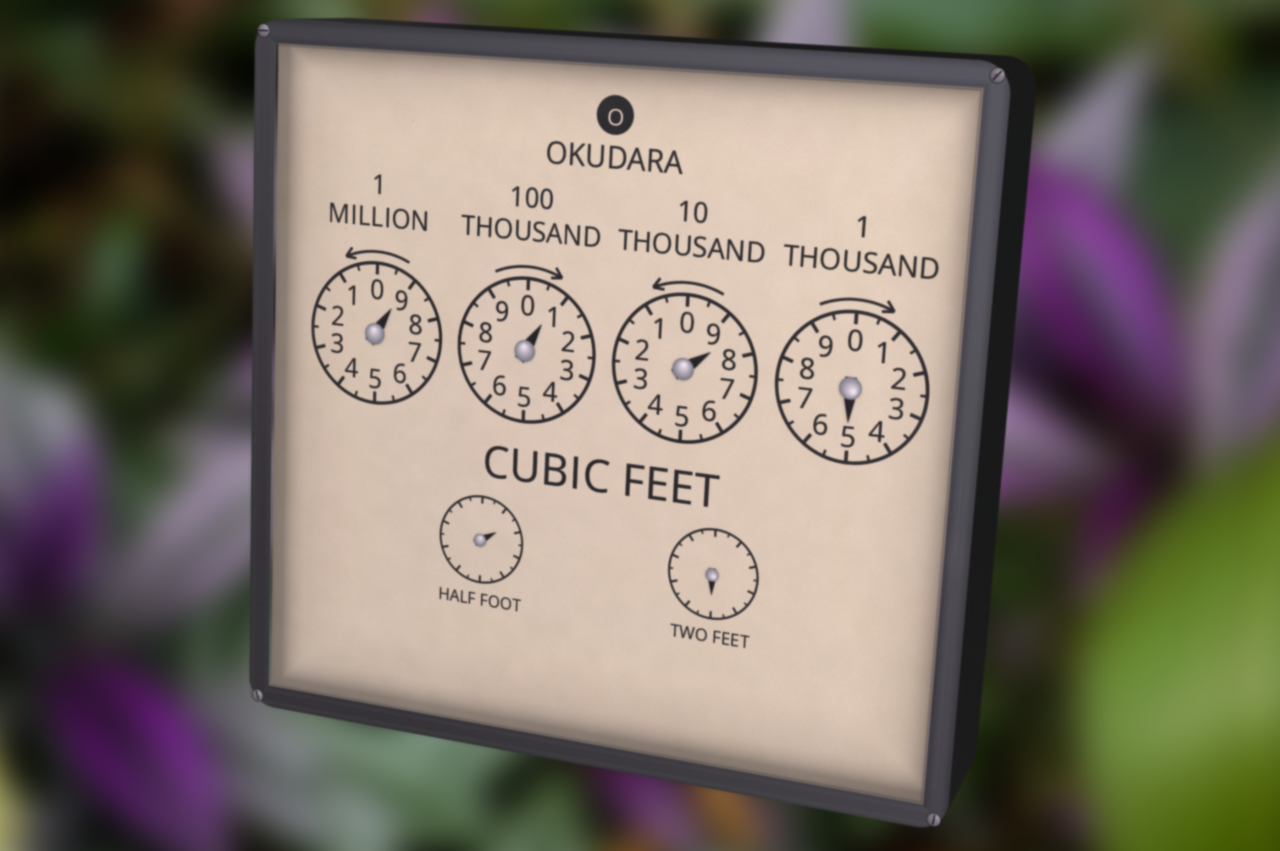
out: 908500,ft³
